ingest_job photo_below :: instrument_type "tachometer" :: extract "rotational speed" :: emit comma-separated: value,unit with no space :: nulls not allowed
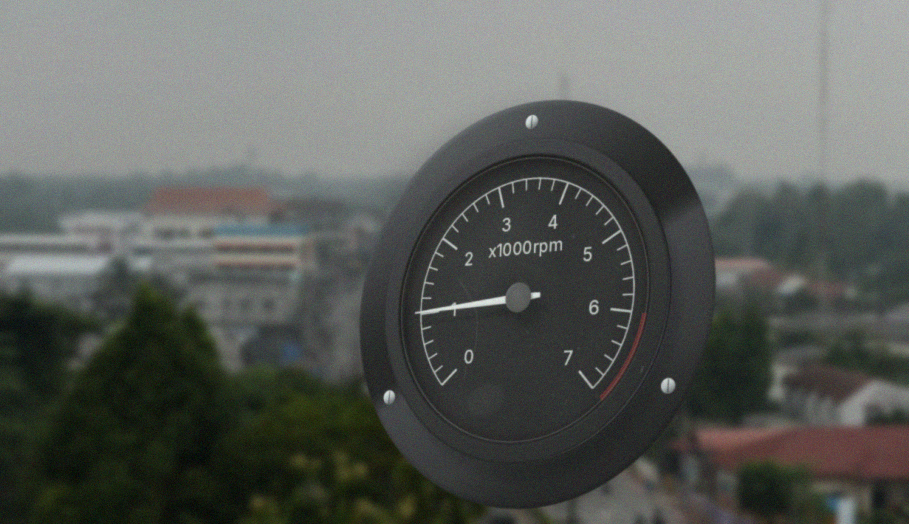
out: 1000,rpm
